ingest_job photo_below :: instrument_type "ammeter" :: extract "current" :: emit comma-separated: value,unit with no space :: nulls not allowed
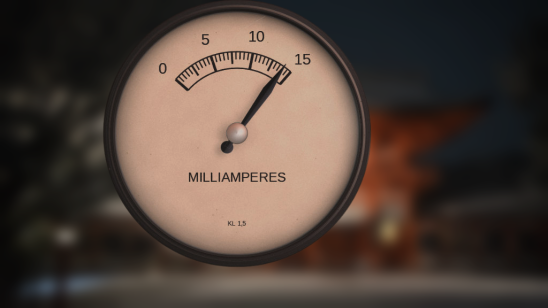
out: 14,mA
